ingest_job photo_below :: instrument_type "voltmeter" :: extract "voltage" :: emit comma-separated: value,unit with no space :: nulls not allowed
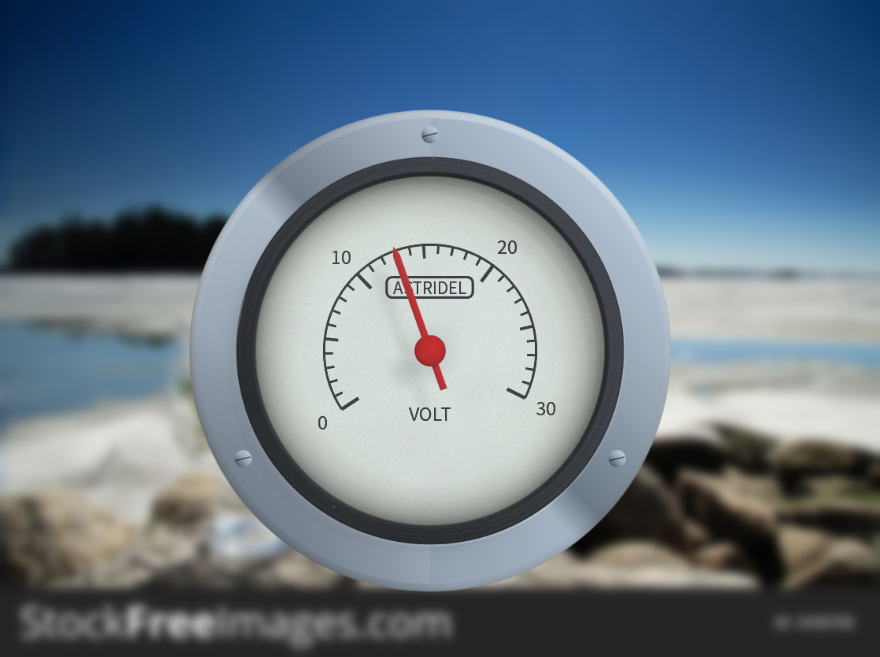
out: 13,V
